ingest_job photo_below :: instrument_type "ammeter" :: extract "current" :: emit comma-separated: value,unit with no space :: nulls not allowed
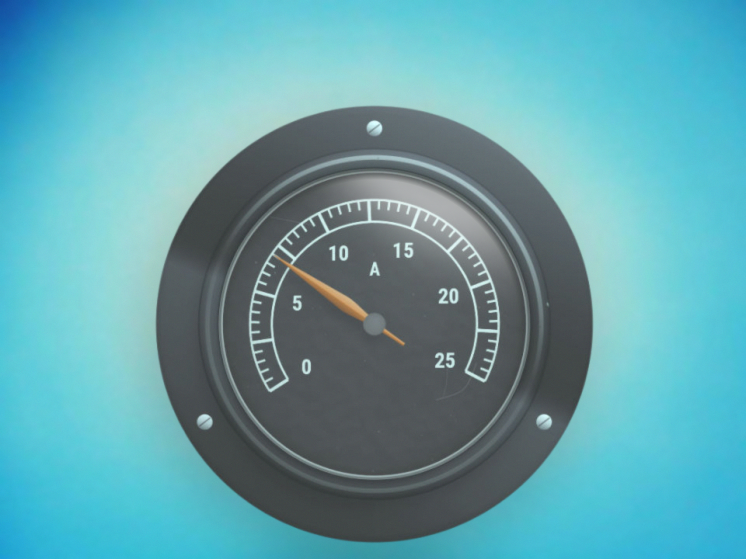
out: 7,A
